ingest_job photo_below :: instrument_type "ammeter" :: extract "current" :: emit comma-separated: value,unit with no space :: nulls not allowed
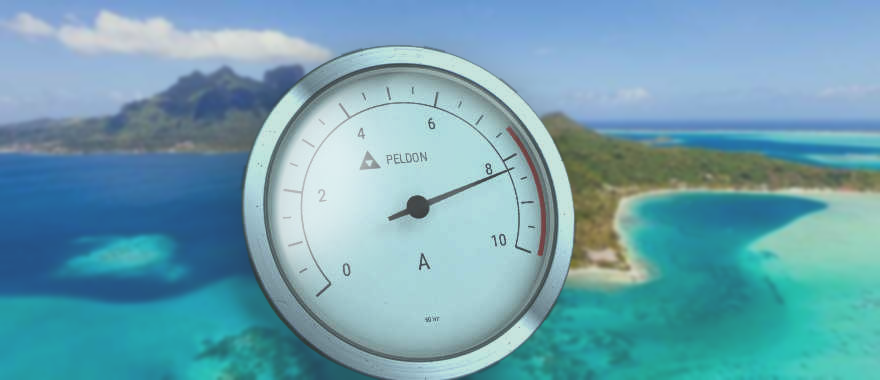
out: 8.25,A
